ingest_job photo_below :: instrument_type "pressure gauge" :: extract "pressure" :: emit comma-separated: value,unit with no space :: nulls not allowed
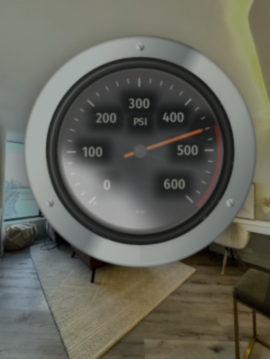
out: 460,psi
